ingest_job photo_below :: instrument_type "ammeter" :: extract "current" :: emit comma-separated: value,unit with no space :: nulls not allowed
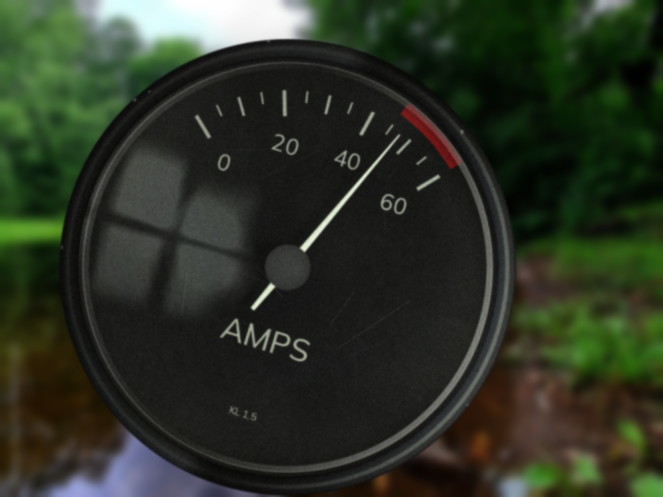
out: 47.5,A
